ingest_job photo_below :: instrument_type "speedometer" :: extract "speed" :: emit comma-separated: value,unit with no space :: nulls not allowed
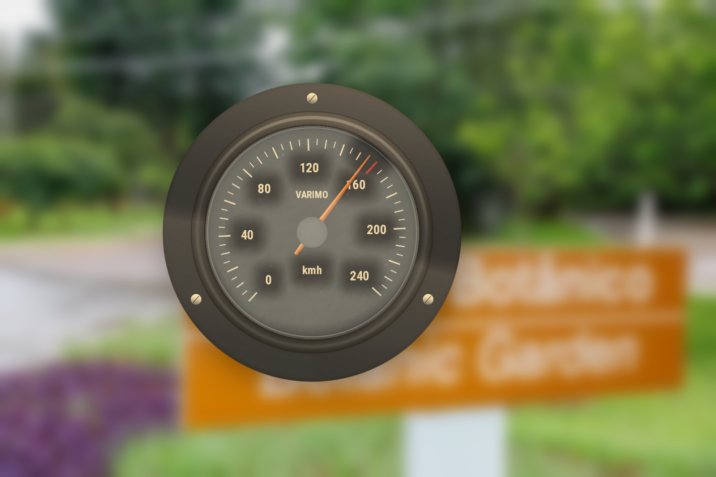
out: 155,km/h
